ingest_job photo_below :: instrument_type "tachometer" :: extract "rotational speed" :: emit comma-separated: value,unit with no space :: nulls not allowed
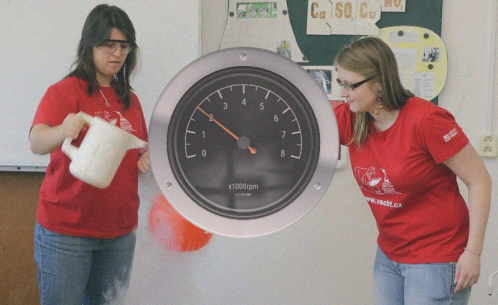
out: 2000,rpm
